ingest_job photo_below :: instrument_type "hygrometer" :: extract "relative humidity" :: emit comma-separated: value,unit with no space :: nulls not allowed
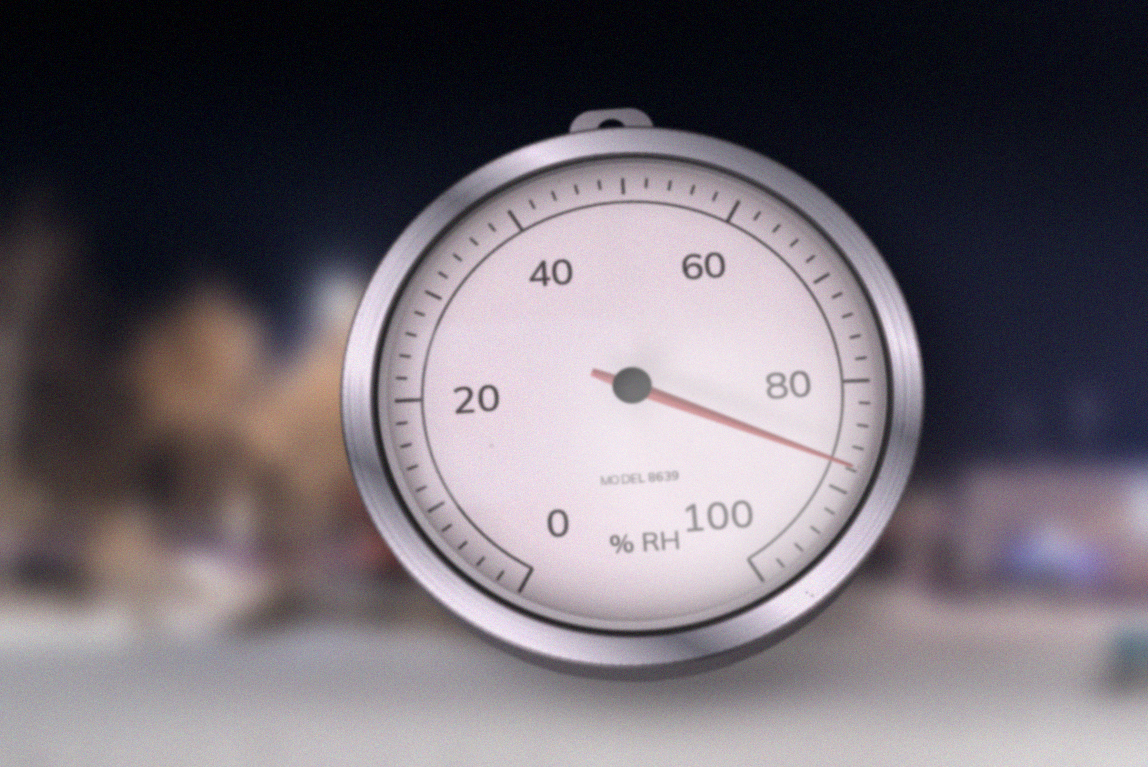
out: 88,%
